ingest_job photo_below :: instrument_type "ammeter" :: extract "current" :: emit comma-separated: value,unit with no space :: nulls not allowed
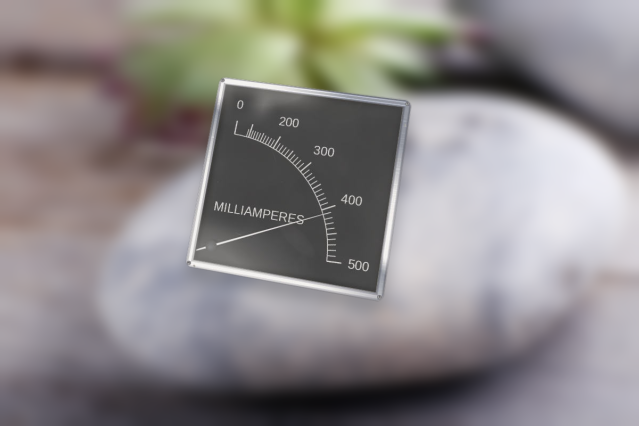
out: 410,mA
